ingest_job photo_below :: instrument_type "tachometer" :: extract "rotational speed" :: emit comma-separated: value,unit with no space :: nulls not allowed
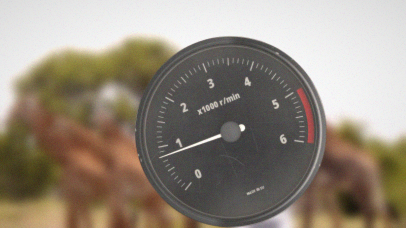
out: 800,rpm
